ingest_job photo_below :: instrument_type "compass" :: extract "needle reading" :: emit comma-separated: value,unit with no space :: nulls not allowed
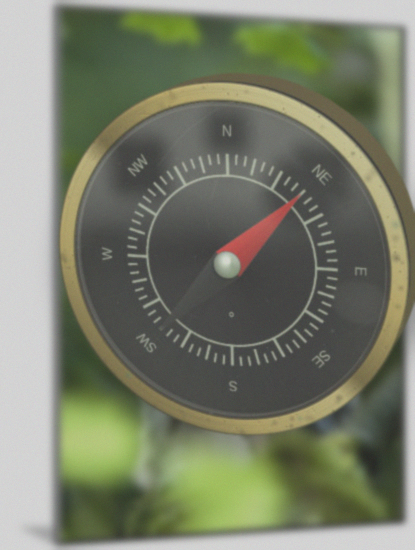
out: 45,°
